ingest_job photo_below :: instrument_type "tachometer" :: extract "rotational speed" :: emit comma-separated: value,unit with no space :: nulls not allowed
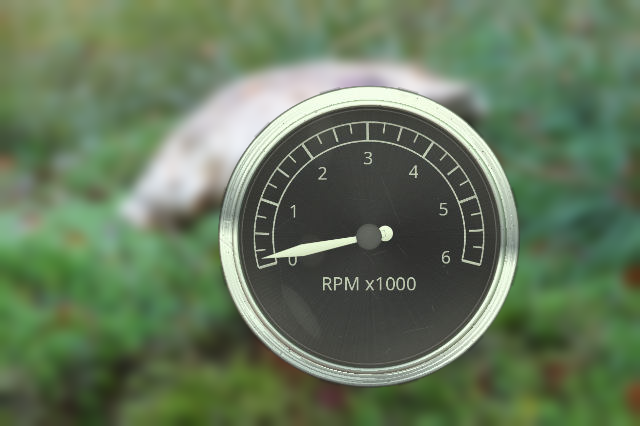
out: 125,rpm
